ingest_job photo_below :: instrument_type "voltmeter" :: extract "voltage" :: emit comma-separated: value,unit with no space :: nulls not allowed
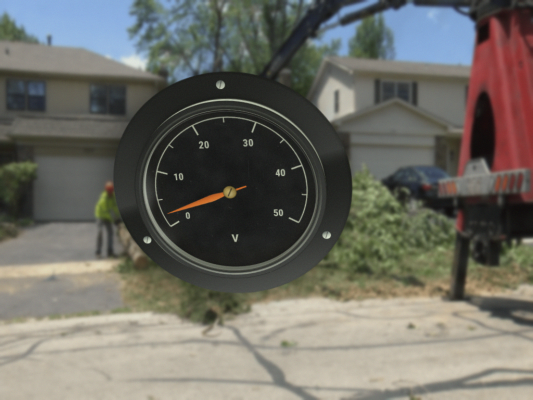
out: 2.5,V
